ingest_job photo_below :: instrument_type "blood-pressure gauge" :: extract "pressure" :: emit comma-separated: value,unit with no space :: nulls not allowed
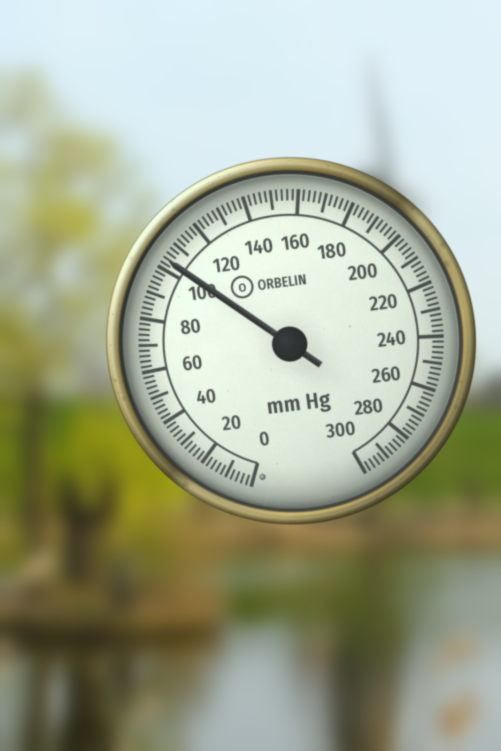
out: 104,mmHg
